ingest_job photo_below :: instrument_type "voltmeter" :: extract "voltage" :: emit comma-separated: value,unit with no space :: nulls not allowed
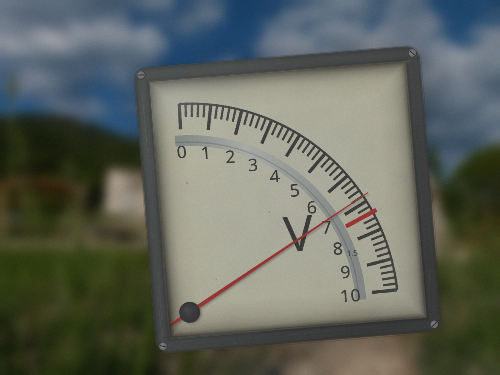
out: 6.8,V
